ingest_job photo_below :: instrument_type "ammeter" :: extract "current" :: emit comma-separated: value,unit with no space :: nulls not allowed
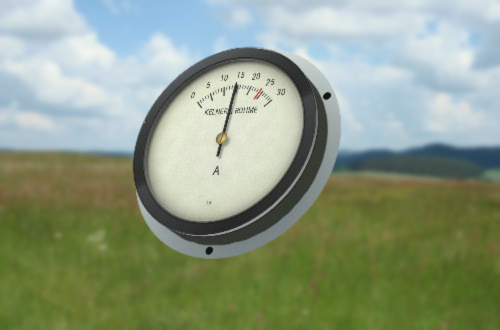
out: 15,A
